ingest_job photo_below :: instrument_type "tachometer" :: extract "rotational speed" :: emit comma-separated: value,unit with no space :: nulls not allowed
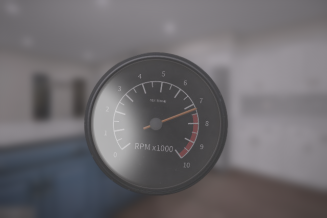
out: 7250,rpm
